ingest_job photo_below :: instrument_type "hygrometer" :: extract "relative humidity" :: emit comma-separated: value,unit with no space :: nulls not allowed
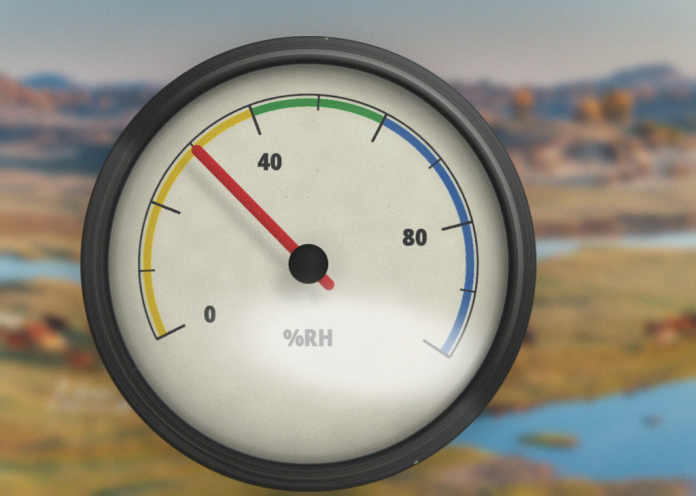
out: 30,%
